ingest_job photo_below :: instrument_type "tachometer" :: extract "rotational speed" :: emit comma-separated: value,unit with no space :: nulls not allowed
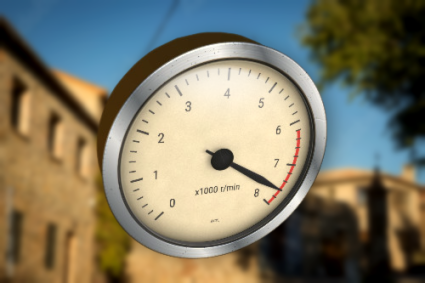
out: 7600,rpm
